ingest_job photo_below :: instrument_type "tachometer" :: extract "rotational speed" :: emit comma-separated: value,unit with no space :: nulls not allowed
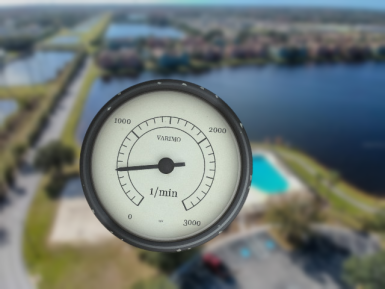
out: 500,rpm
